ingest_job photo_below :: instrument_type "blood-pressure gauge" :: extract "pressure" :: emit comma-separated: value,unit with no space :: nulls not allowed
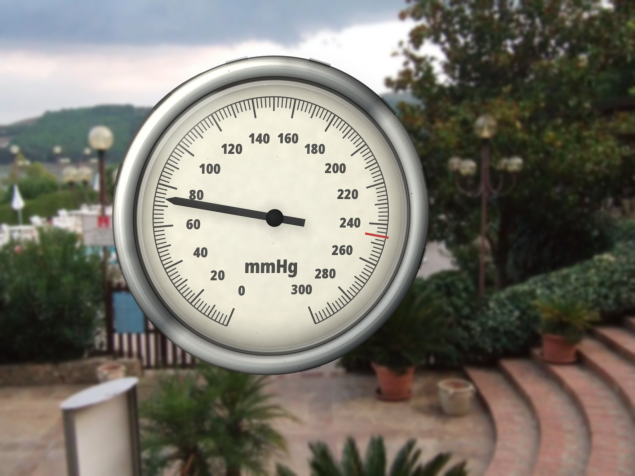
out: 74,mmHg
